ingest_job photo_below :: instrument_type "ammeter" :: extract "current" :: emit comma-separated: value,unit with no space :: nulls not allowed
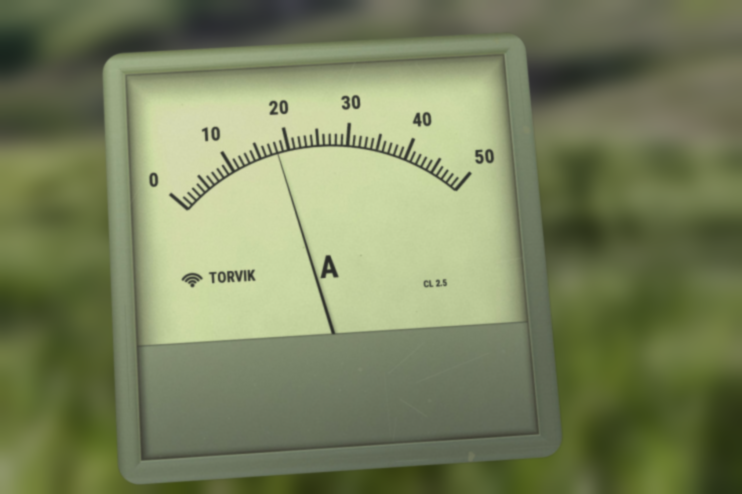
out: 18,A
